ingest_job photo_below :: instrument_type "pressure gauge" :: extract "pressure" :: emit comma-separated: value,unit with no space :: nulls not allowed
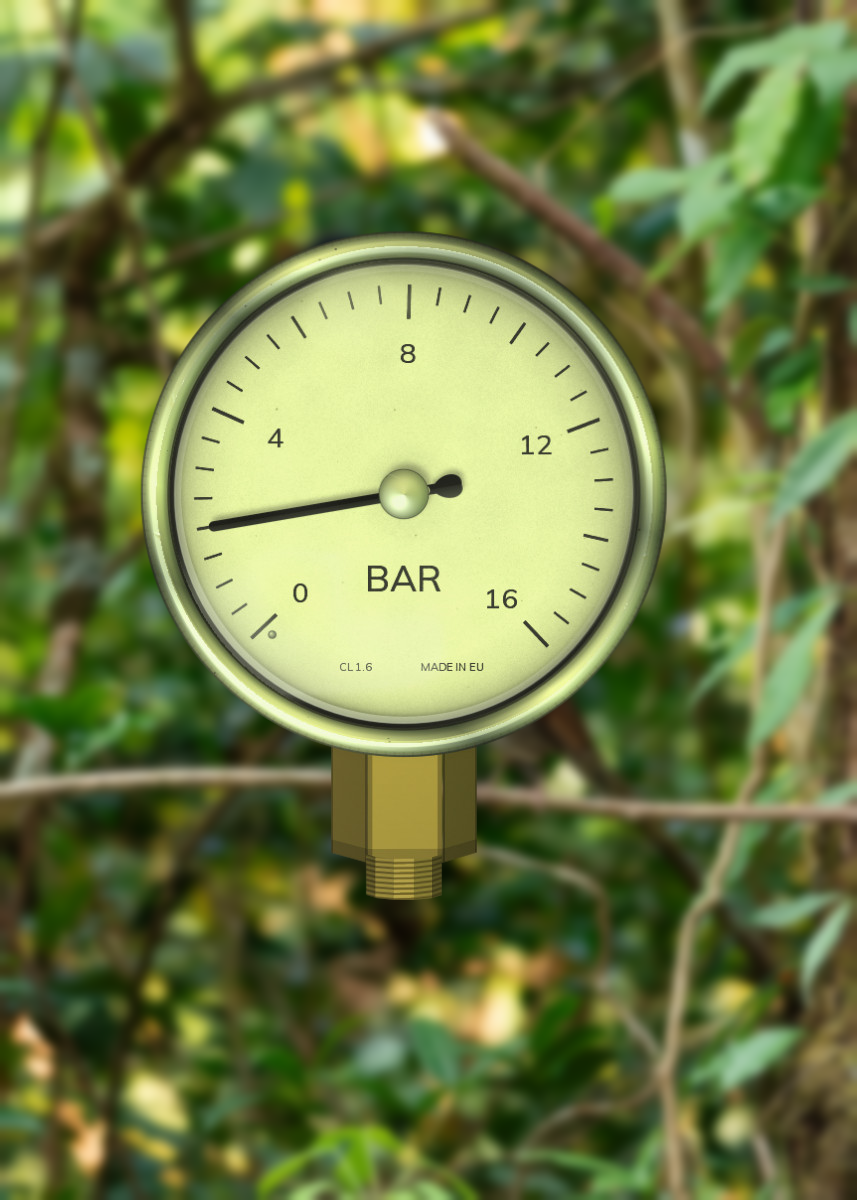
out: 2,bar
